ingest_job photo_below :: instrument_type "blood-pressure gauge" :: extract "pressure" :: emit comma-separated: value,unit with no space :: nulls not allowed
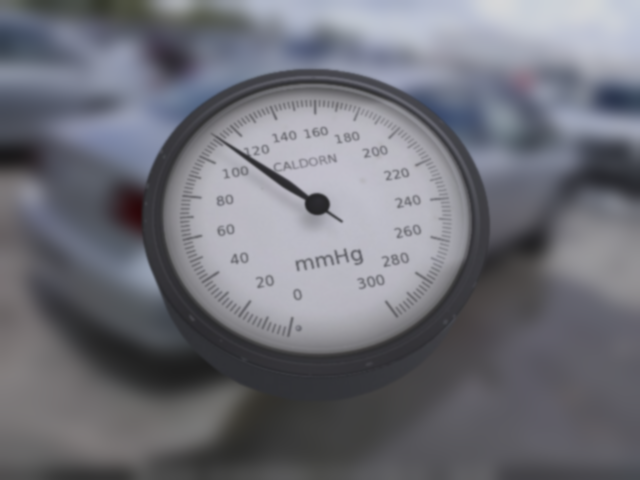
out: 110,mmHg
